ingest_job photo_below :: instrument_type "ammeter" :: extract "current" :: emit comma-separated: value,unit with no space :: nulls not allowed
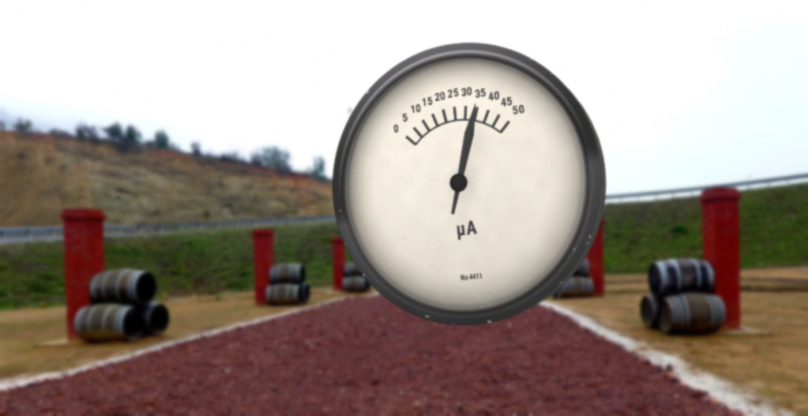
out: 35,µA
